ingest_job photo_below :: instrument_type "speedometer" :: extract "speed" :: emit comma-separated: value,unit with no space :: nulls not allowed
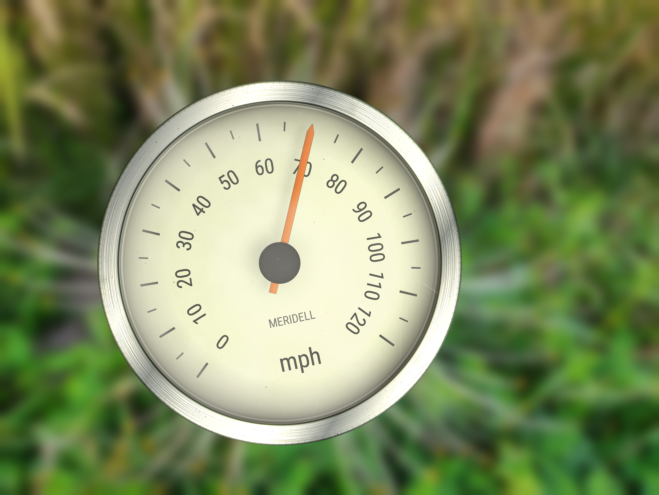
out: 70,mph
